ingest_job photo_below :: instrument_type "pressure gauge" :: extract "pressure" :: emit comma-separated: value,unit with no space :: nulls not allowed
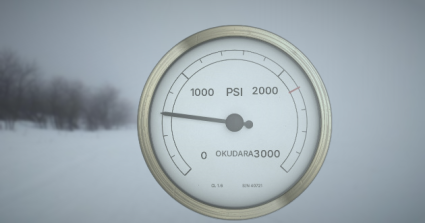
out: 600,psi
